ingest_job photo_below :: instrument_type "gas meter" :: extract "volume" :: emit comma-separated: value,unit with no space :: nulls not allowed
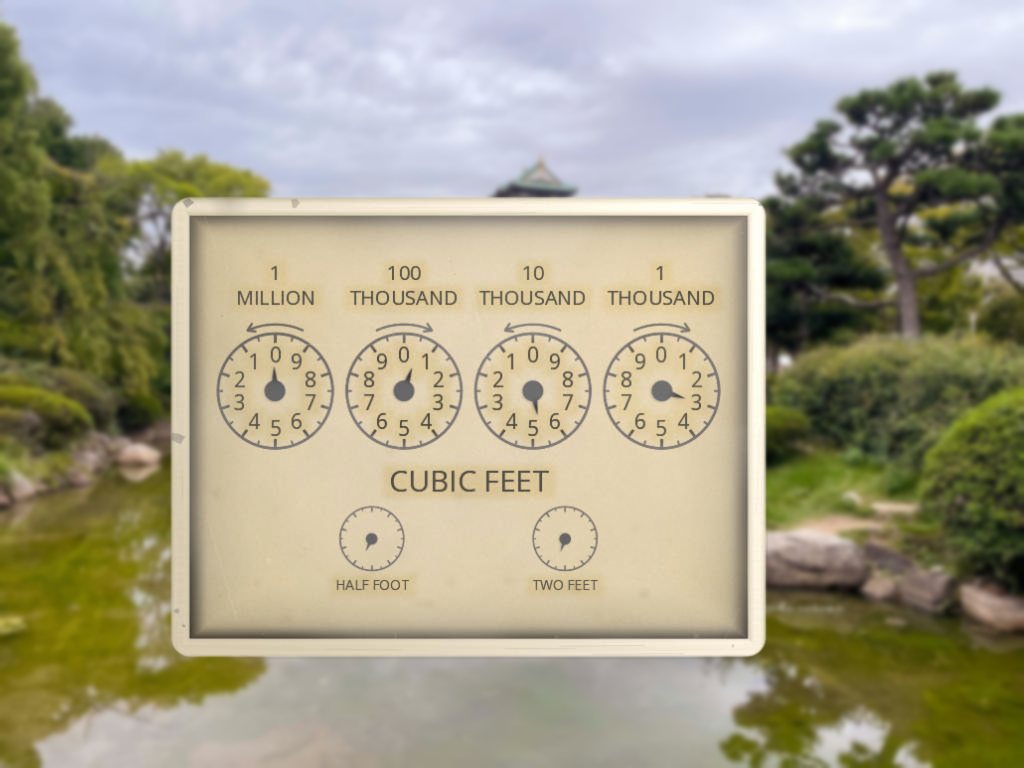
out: 5300,ft³
